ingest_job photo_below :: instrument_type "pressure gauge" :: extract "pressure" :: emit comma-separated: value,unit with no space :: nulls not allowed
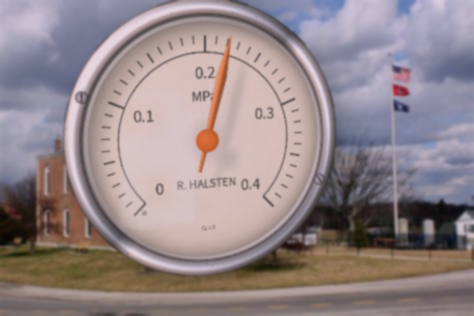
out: 0.22,MPa
